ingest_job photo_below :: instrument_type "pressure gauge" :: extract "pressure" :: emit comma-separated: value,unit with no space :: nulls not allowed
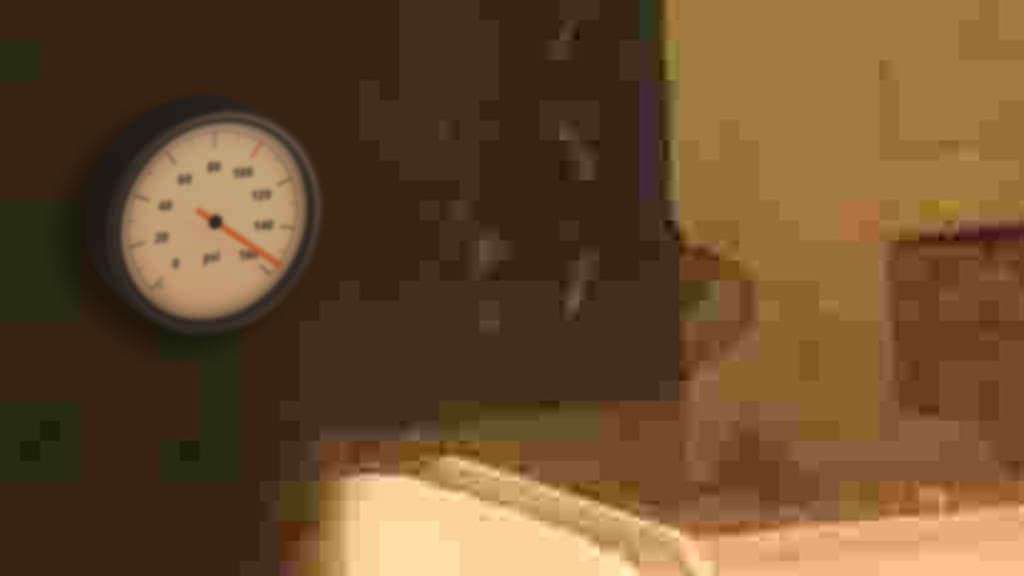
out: 155,psi
